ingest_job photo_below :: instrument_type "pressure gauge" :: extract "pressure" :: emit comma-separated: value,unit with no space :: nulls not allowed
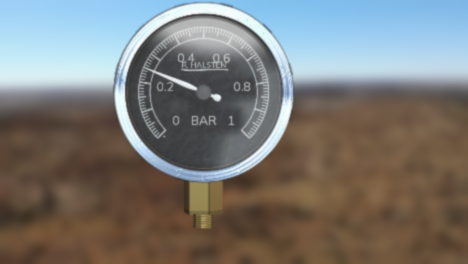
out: 0.25,bar
